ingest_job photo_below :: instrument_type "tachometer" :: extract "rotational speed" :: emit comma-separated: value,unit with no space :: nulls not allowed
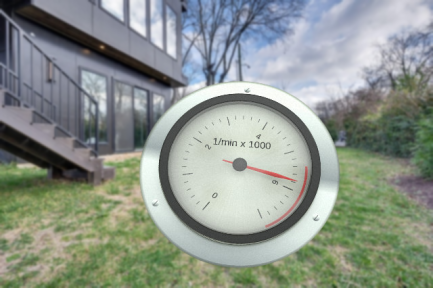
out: 5800,rpm
